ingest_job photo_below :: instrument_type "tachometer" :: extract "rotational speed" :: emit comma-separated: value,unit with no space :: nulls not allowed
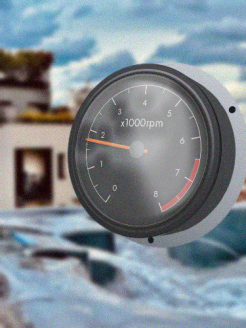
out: 1750,rpm
